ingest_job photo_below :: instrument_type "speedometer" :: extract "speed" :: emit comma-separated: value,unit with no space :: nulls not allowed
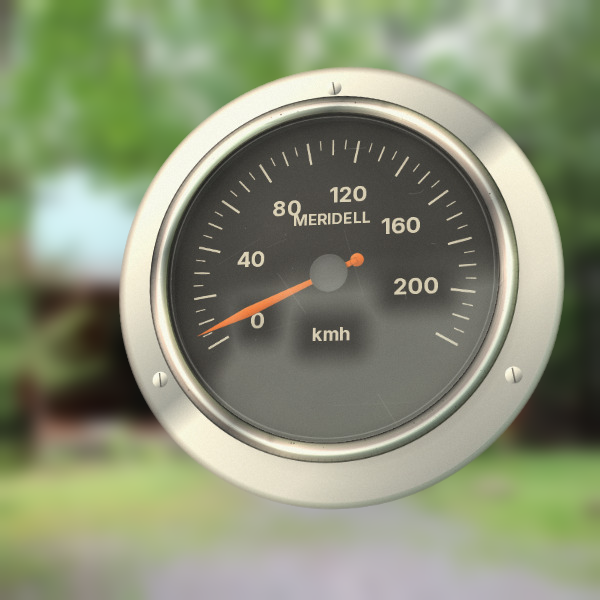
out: 5,km/h
